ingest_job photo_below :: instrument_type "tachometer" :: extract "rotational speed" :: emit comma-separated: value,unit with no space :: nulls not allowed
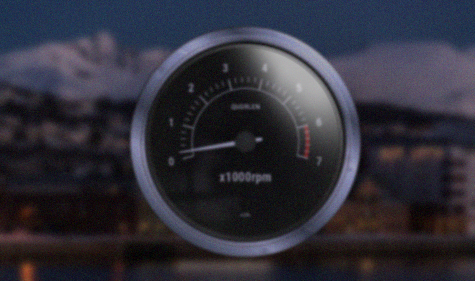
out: 200,rpm
